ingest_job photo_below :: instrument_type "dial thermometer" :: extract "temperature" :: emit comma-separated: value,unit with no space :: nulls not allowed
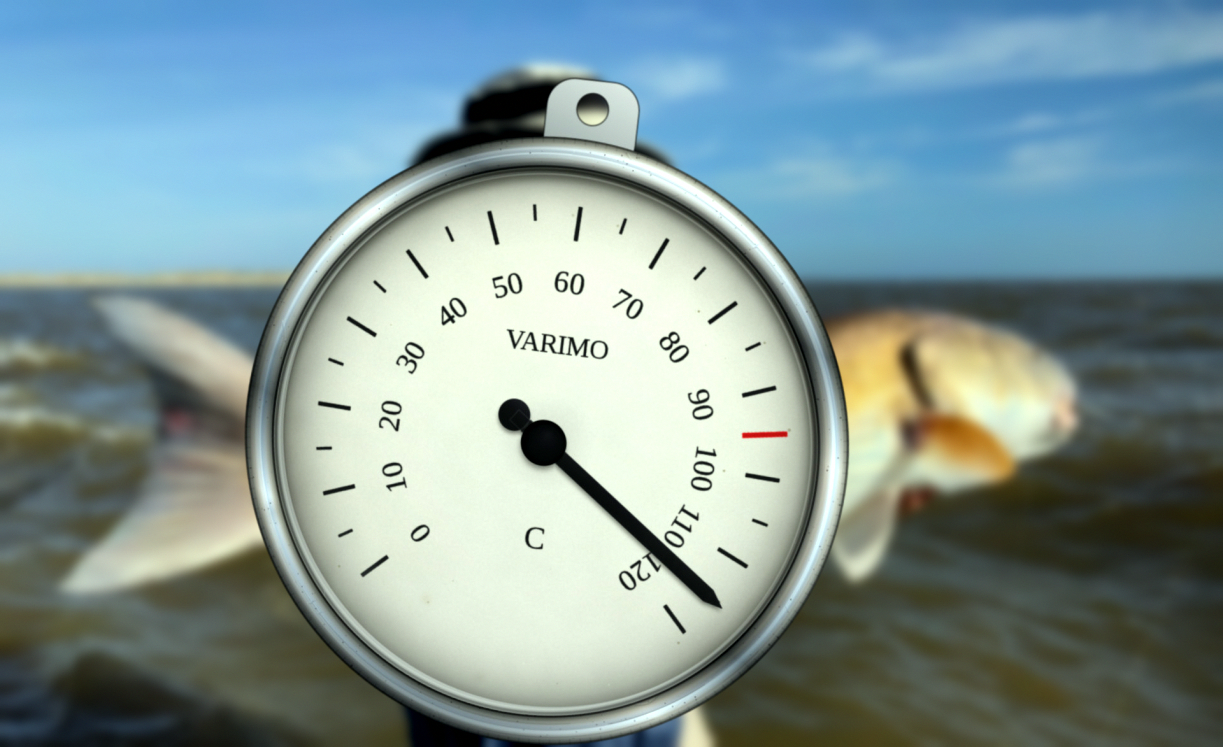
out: 115,°C
